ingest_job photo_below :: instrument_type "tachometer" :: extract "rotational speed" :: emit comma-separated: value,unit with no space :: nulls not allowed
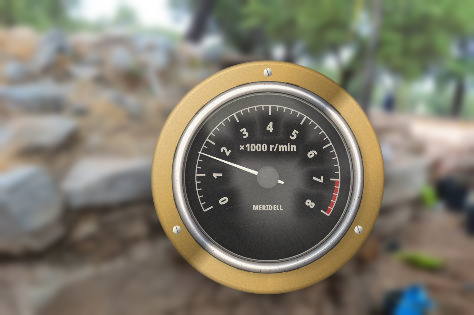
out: 1600,rpm
